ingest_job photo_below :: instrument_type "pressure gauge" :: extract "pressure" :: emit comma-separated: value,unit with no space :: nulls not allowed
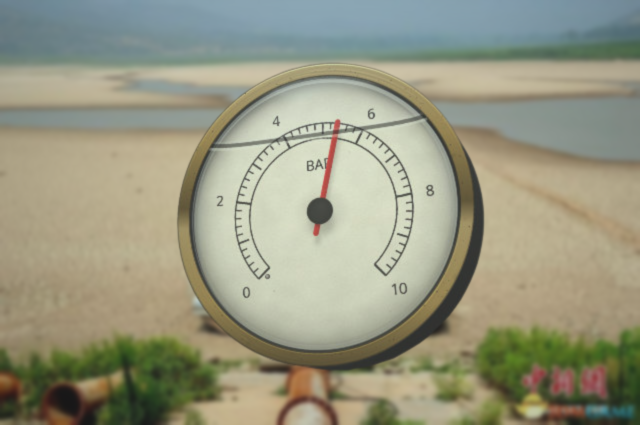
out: 5.4,bar
